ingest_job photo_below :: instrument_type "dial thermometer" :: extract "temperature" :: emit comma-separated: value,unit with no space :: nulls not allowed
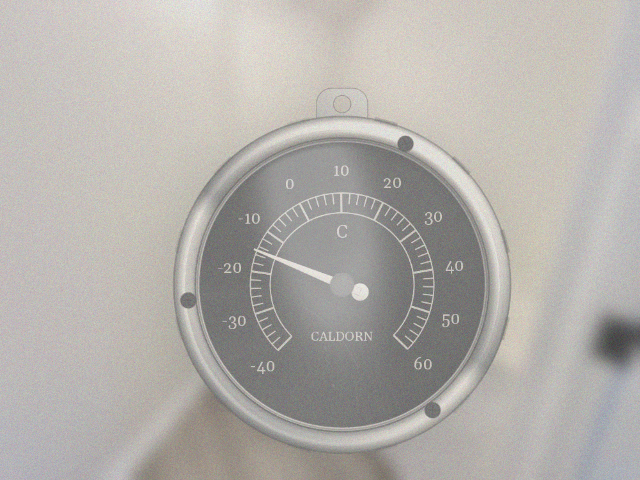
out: -15,°C
